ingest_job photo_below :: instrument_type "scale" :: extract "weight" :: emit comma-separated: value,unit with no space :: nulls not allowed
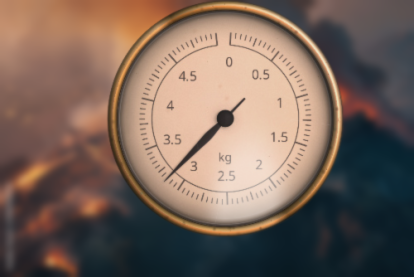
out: 3.15,kg
